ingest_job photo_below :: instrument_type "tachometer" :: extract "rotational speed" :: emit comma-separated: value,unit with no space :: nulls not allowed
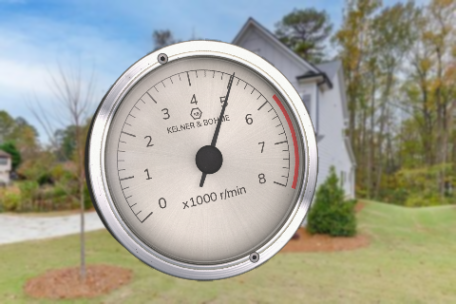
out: 5000,rpm
